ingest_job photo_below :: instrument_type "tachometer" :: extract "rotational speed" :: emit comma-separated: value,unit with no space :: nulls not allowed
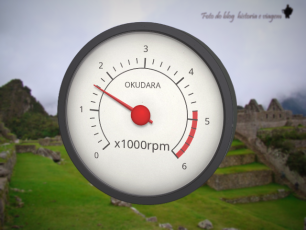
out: 1600,rpm
